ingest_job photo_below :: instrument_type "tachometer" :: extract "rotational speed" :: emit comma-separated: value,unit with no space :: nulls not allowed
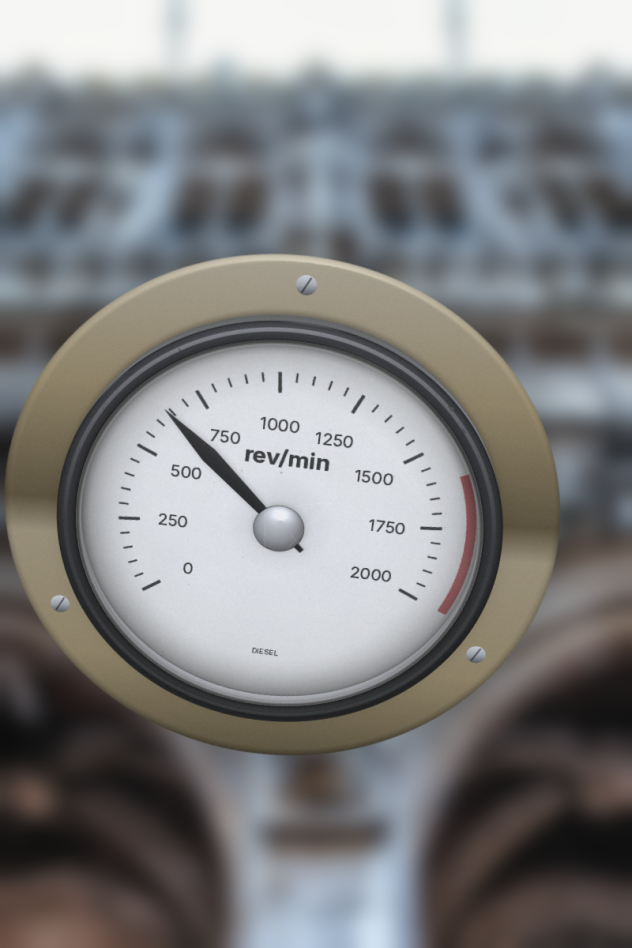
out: 650,rpm
